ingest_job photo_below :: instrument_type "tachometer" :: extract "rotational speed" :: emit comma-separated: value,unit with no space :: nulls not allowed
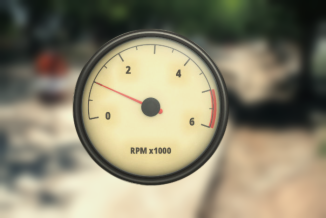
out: 1000,rpm
